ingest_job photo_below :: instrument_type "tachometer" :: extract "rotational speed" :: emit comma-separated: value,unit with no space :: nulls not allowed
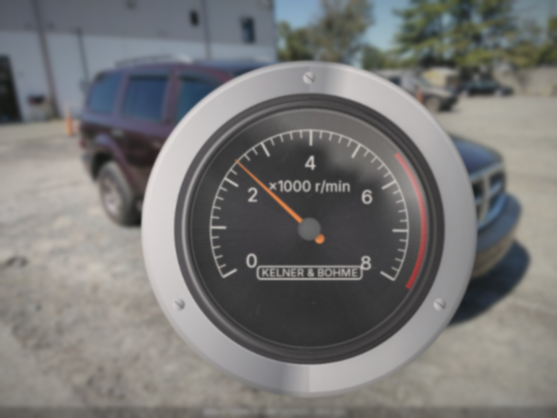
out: 2400,rpm
